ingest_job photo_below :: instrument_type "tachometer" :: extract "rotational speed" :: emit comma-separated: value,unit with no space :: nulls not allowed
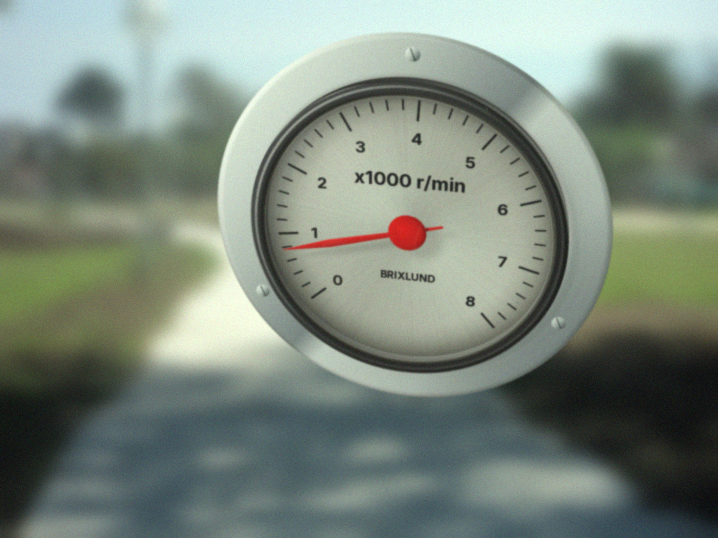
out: 800,rpm
